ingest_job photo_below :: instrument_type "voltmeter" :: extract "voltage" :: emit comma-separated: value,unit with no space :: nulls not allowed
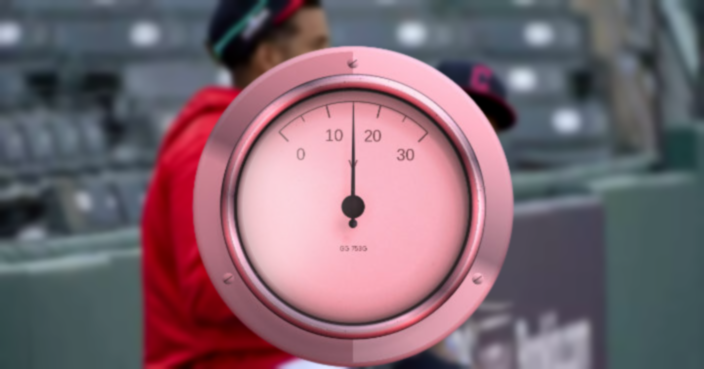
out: 15,V
